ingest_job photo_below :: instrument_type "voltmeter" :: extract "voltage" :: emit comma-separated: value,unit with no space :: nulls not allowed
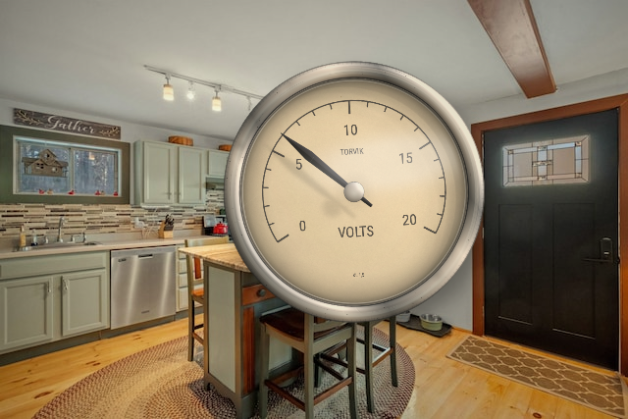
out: 6,V
